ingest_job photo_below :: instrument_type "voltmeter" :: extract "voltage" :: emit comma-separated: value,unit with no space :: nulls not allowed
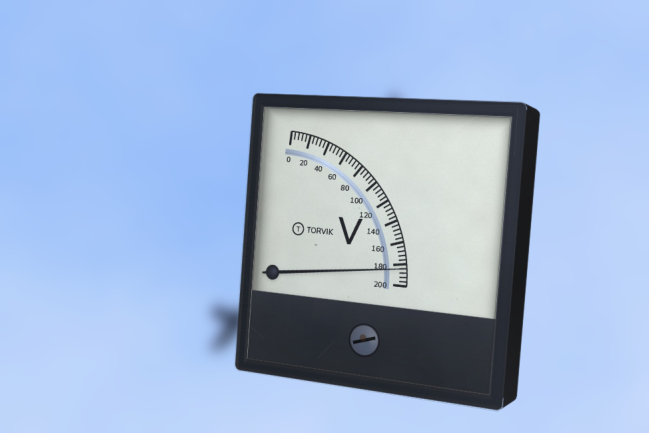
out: 184,V
